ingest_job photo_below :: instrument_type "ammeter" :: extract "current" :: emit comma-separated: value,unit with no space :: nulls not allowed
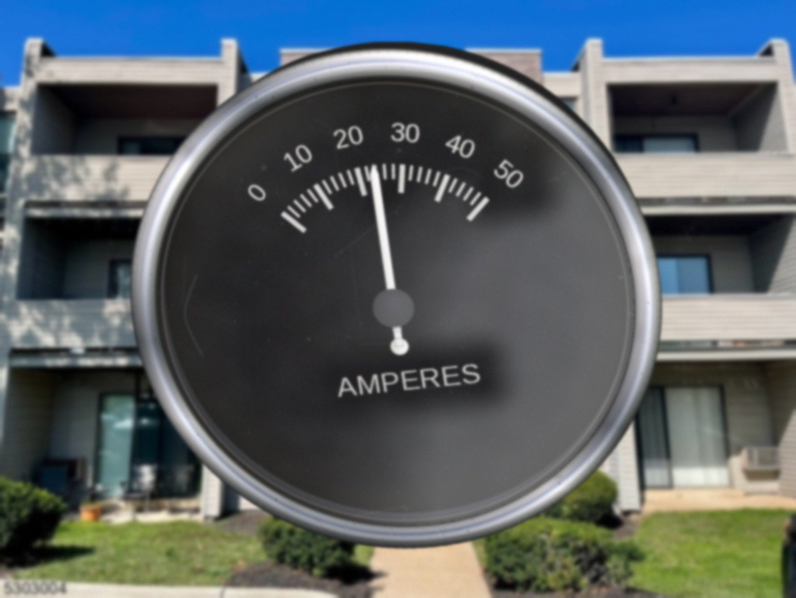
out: 24,A
